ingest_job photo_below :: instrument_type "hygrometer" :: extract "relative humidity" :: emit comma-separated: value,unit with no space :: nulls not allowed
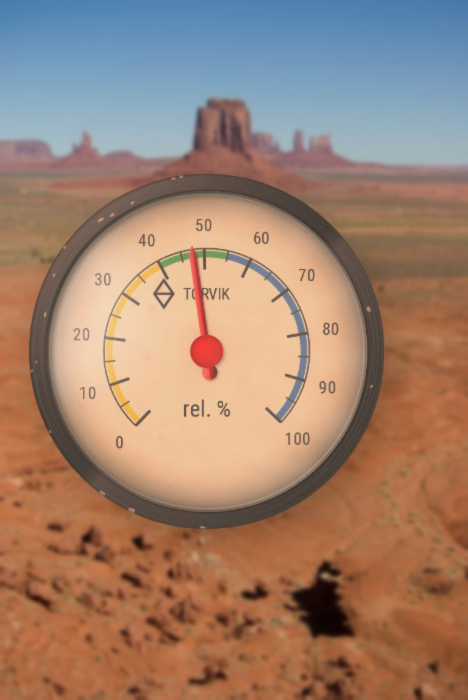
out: 47.5,%
